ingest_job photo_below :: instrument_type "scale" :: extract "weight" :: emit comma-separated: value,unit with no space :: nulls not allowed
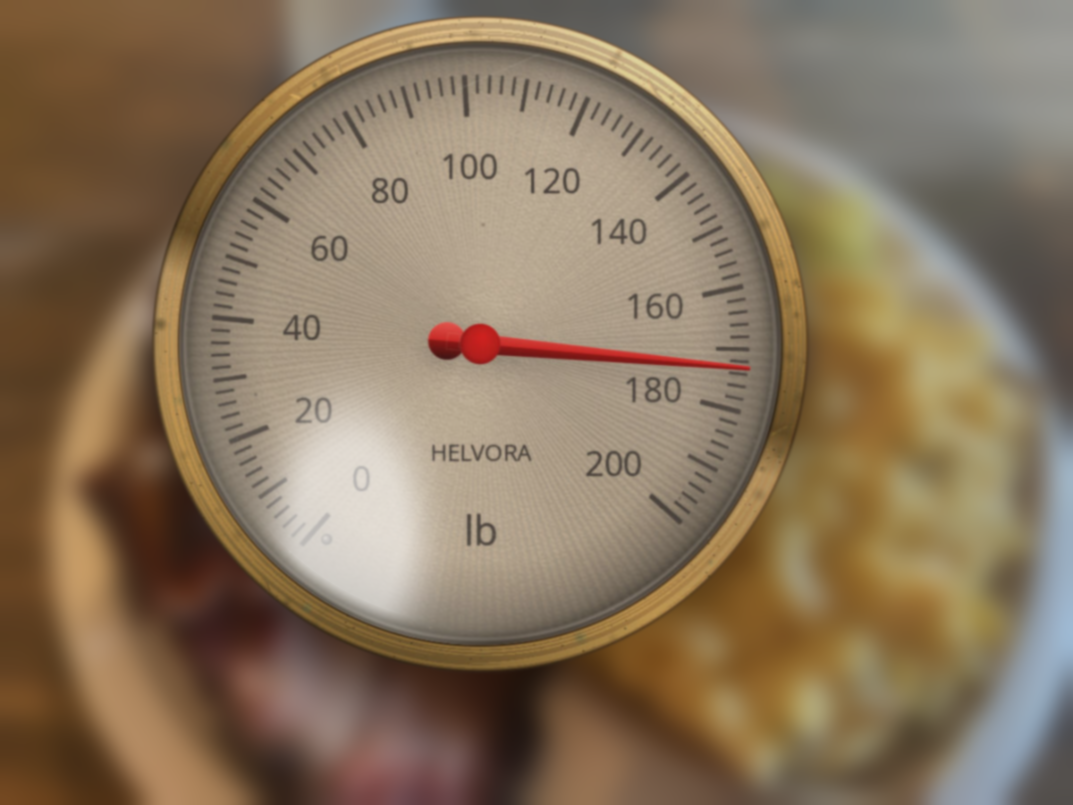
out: 173,lb
